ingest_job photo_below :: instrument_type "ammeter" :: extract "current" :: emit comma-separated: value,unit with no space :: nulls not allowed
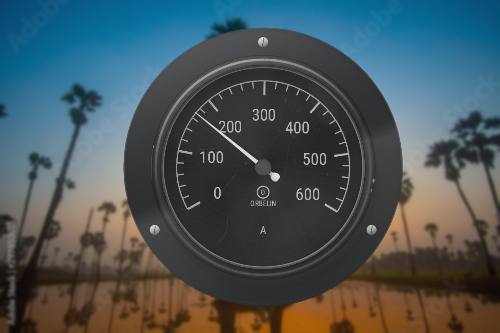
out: 170,A
